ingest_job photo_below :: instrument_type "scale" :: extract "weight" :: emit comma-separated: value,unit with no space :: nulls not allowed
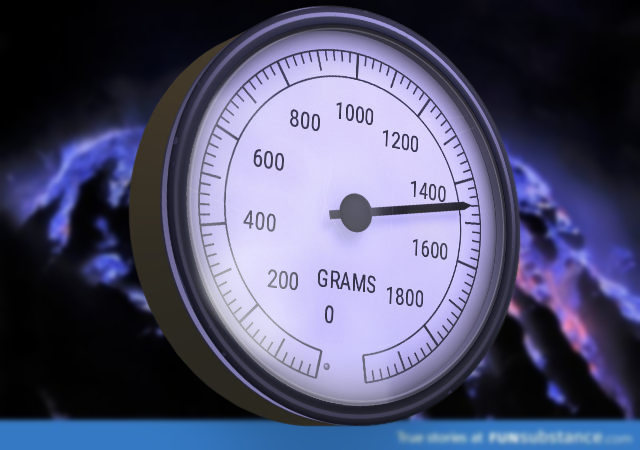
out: 1460,g
